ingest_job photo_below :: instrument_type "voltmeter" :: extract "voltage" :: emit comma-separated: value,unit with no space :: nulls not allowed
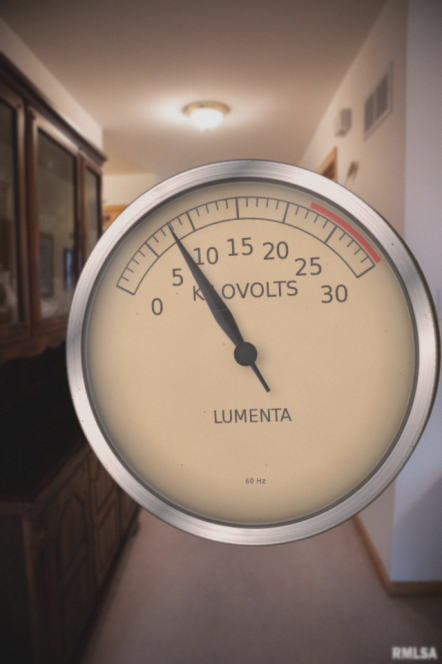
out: 8,kV
